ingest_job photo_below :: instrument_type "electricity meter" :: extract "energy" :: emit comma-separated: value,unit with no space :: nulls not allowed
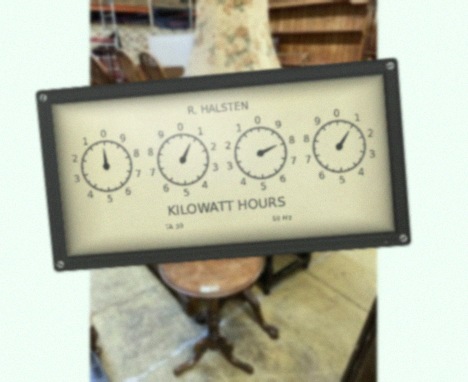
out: 81,kWh
